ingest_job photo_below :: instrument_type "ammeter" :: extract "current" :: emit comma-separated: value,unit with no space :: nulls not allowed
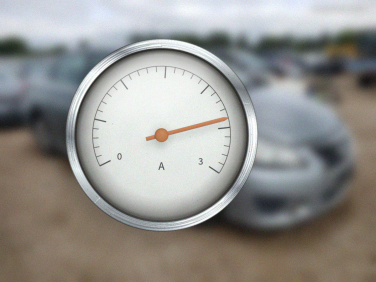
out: 2.4,A
